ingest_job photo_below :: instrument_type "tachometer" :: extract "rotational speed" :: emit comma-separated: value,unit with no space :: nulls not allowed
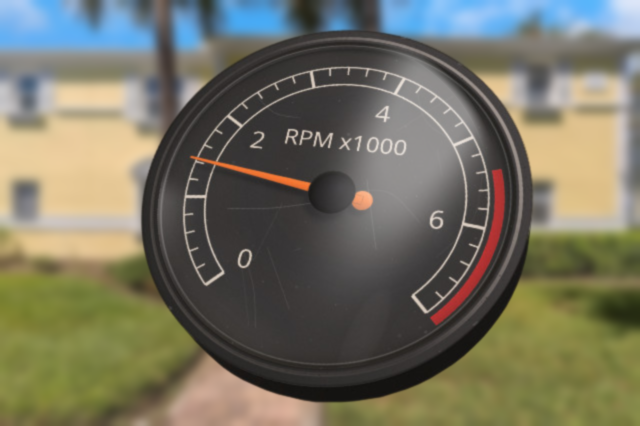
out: 1400,rpm
